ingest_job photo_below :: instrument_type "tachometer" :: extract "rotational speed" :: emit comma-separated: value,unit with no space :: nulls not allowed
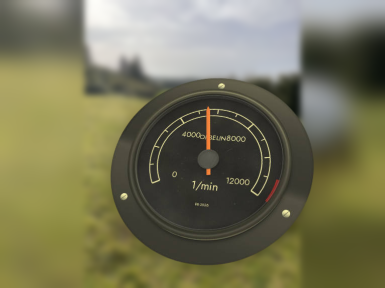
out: 5500,rpm
